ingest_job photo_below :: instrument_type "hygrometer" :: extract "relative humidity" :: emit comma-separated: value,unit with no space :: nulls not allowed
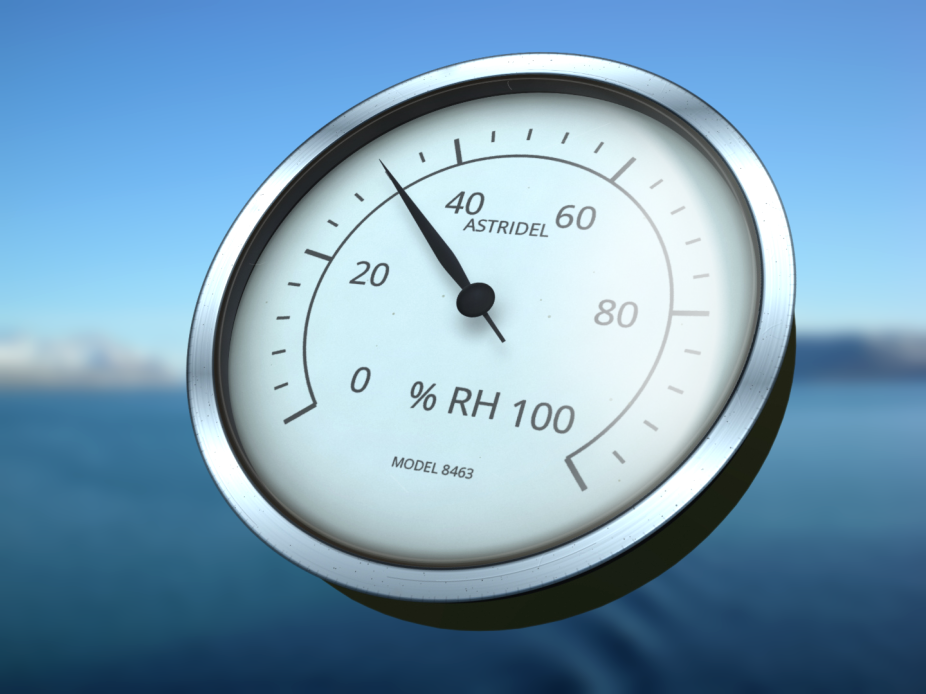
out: 32,%
